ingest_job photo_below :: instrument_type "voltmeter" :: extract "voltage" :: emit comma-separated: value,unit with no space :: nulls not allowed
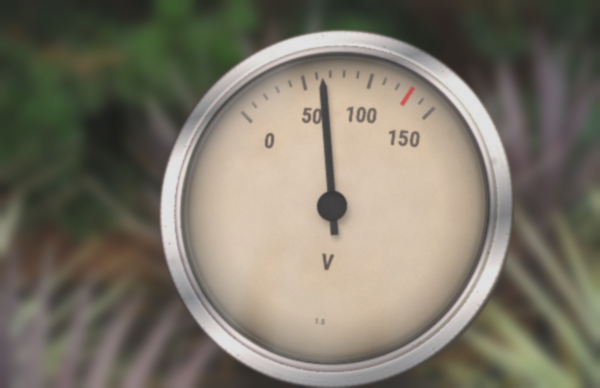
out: 65,V
